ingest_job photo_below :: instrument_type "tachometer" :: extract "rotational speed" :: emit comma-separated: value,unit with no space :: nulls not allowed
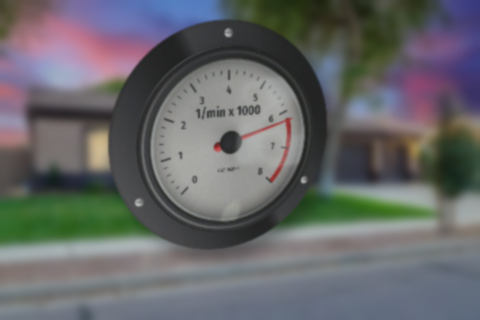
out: 6200,rpm
